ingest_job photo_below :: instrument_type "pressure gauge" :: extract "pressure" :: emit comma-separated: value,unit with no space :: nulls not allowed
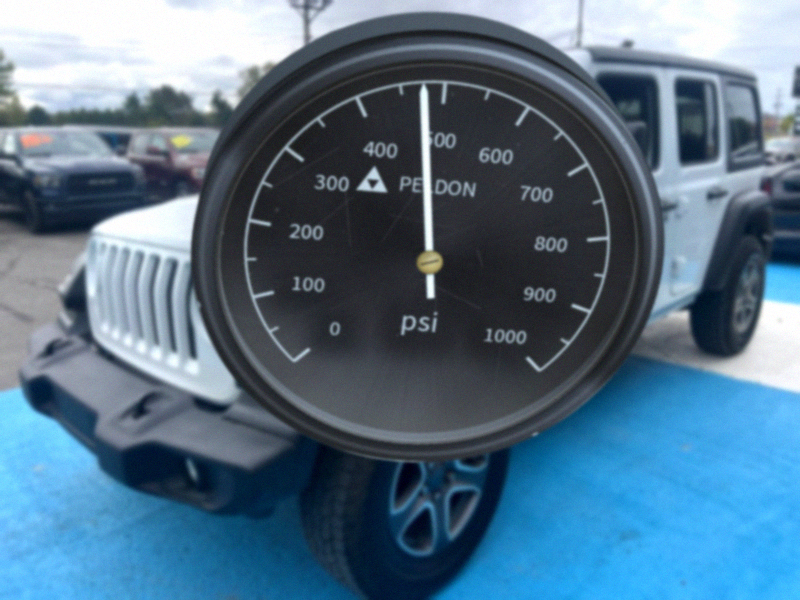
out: 475,psi
